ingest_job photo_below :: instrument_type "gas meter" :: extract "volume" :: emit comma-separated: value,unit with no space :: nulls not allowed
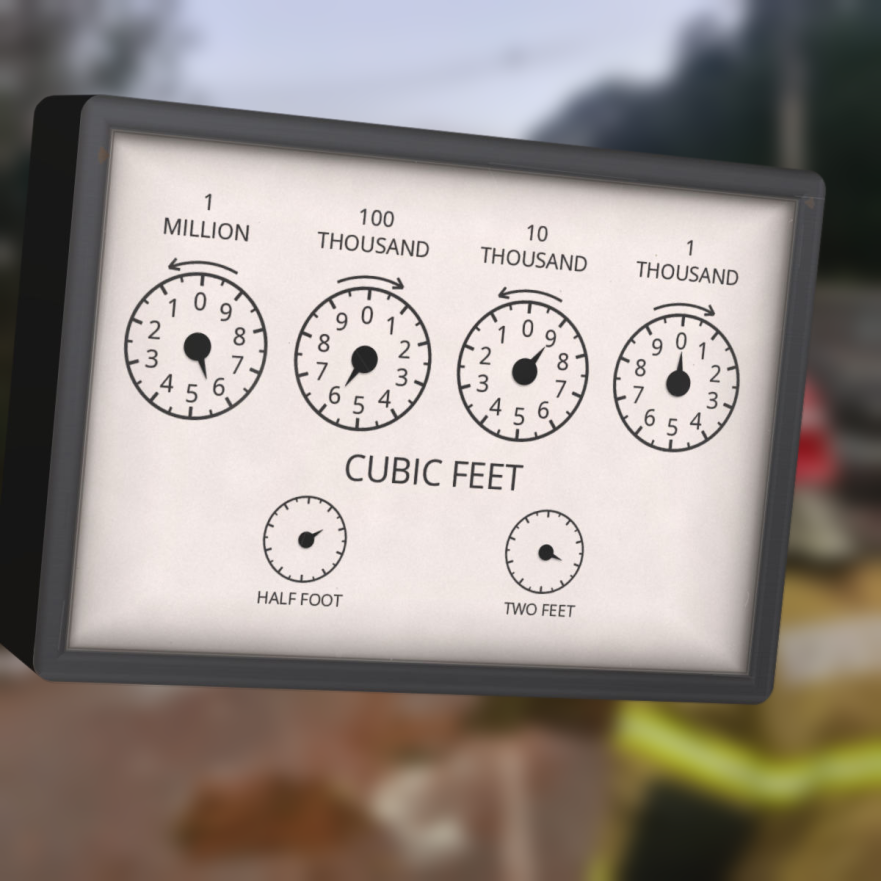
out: 559000,ft³
